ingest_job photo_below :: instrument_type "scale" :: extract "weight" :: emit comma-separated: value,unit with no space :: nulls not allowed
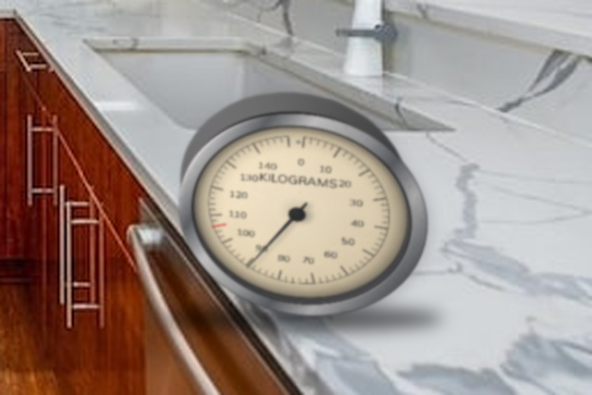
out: 90,kg
